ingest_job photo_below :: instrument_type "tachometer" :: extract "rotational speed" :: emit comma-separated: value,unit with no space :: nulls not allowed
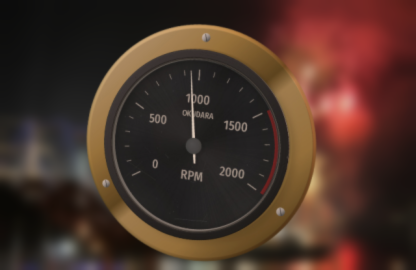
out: 950,rpm
